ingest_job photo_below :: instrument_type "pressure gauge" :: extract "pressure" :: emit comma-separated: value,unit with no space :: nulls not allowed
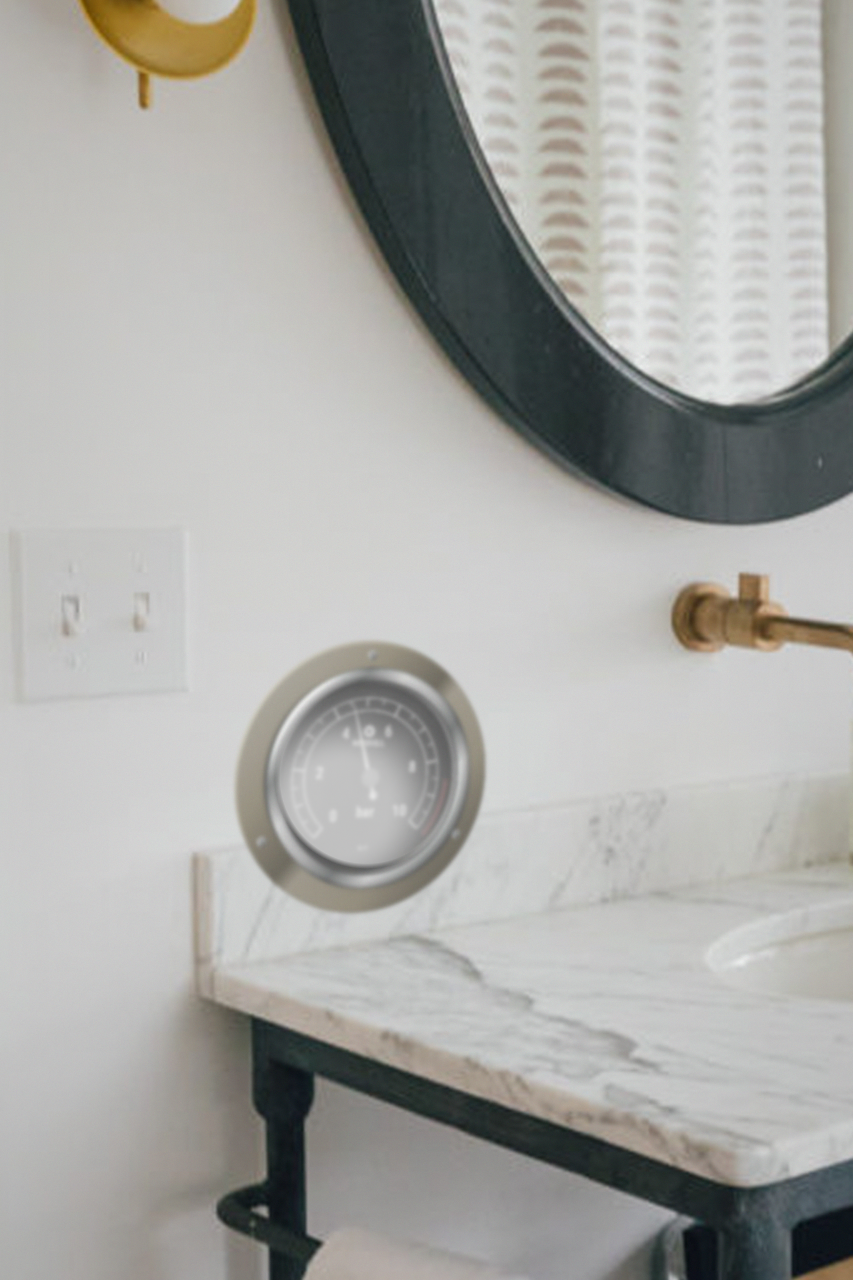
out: 4.5,bar
